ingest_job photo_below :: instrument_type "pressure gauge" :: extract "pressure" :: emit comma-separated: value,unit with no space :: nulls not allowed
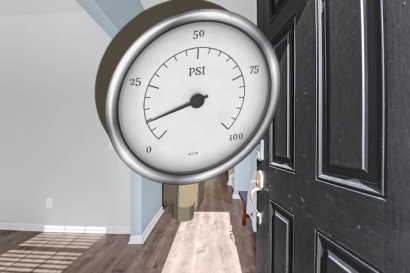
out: 10,psi
